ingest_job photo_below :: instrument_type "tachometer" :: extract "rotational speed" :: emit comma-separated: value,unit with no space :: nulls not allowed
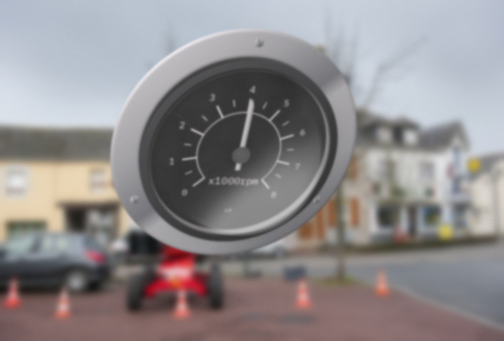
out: 4000,rpm
